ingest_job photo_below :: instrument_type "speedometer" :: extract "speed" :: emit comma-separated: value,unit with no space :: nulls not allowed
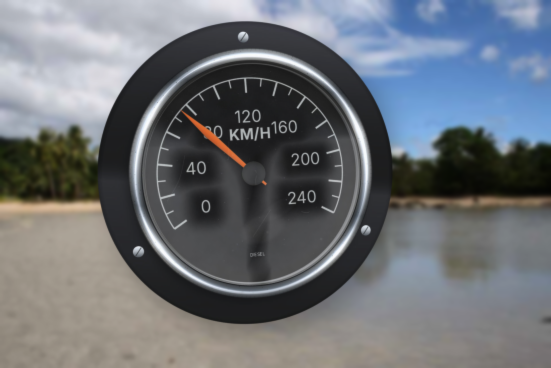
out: 75,km/h
